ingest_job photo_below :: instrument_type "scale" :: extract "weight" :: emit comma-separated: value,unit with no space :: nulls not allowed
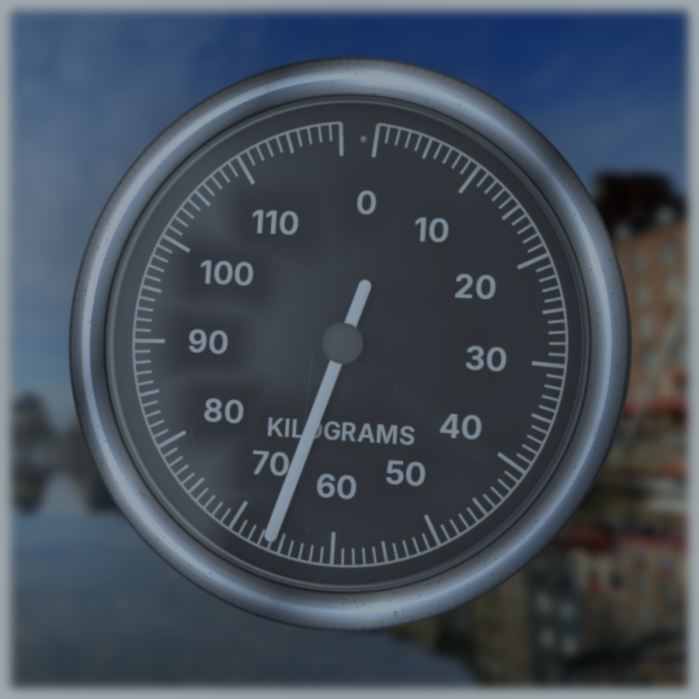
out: 66,kg
